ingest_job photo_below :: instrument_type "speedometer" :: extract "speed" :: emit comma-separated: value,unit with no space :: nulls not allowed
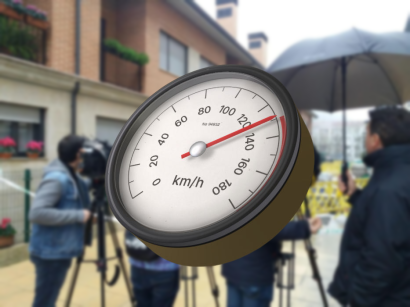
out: 130,km/h
